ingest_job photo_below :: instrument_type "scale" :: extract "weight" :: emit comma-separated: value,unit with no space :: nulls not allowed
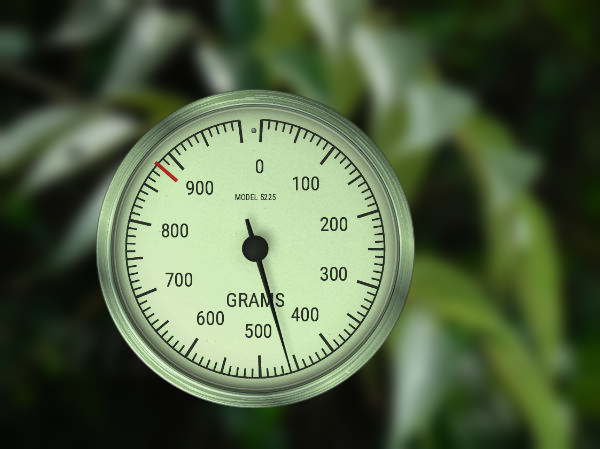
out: 460,g
